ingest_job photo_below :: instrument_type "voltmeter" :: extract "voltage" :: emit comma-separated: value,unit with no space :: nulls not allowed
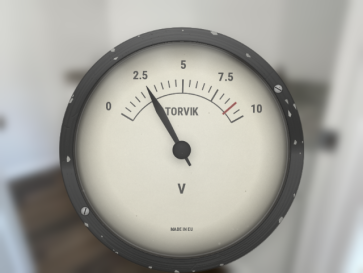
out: 2.5,V
